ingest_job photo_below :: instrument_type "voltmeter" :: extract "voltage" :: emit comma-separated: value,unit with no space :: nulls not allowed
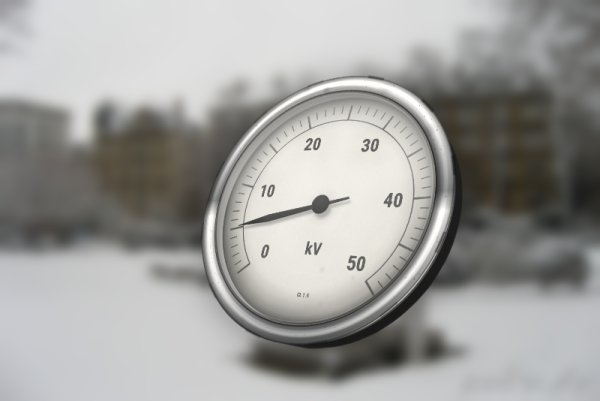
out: 5,kV
